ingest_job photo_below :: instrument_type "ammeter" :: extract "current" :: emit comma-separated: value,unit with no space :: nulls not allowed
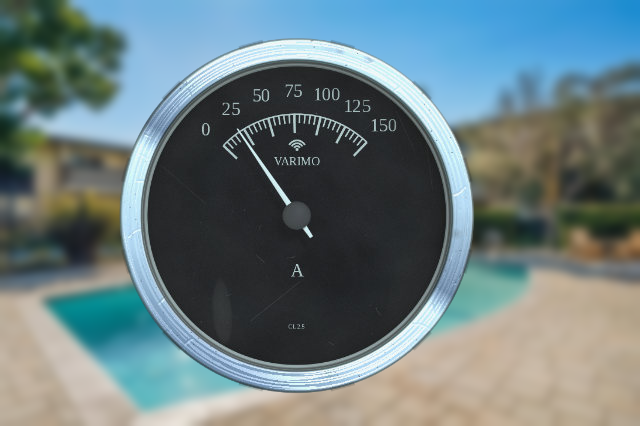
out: 20,A
